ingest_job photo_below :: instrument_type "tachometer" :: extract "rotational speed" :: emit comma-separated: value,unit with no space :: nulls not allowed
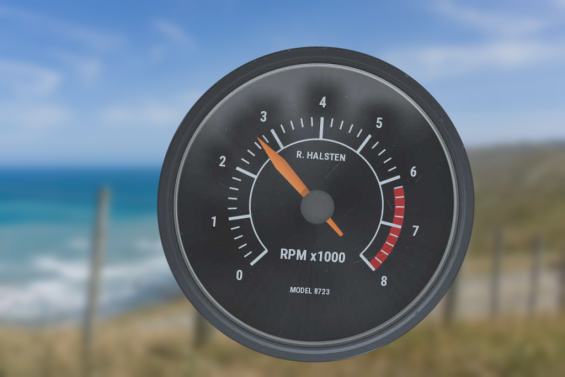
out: 2700,rpm
